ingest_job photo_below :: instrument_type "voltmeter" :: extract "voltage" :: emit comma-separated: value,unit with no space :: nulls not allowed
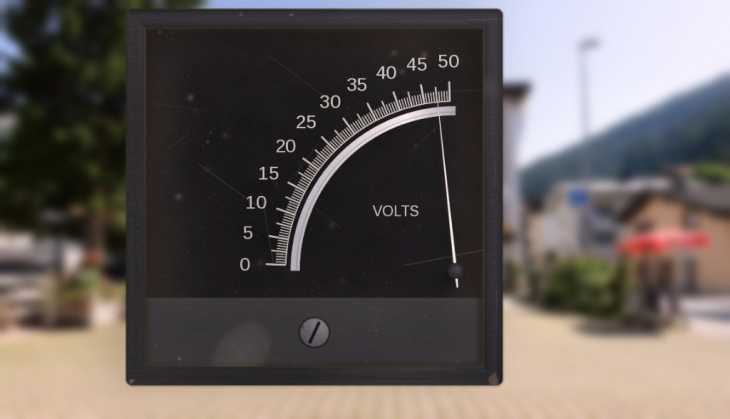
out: 47.5,V
